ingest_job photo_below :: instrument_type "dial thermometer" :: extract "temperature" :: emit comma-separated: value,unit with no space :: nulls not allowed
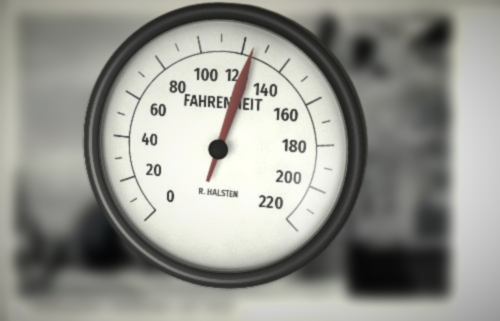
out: 125,°F
